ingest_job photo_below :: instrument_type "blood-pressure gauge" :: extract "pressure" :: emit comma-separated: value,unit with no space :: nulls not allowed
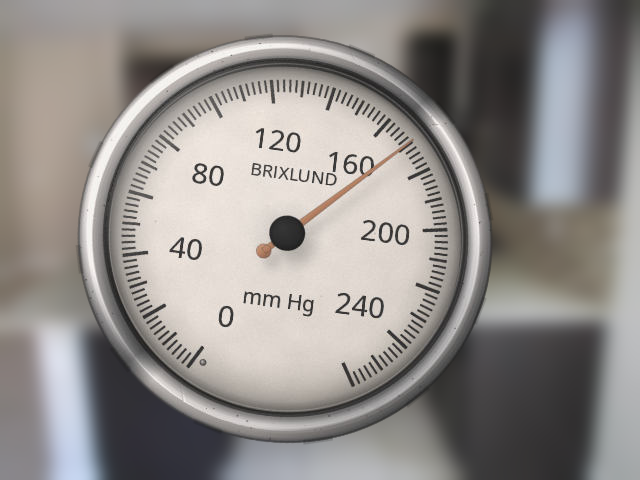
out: 170,mmHg
